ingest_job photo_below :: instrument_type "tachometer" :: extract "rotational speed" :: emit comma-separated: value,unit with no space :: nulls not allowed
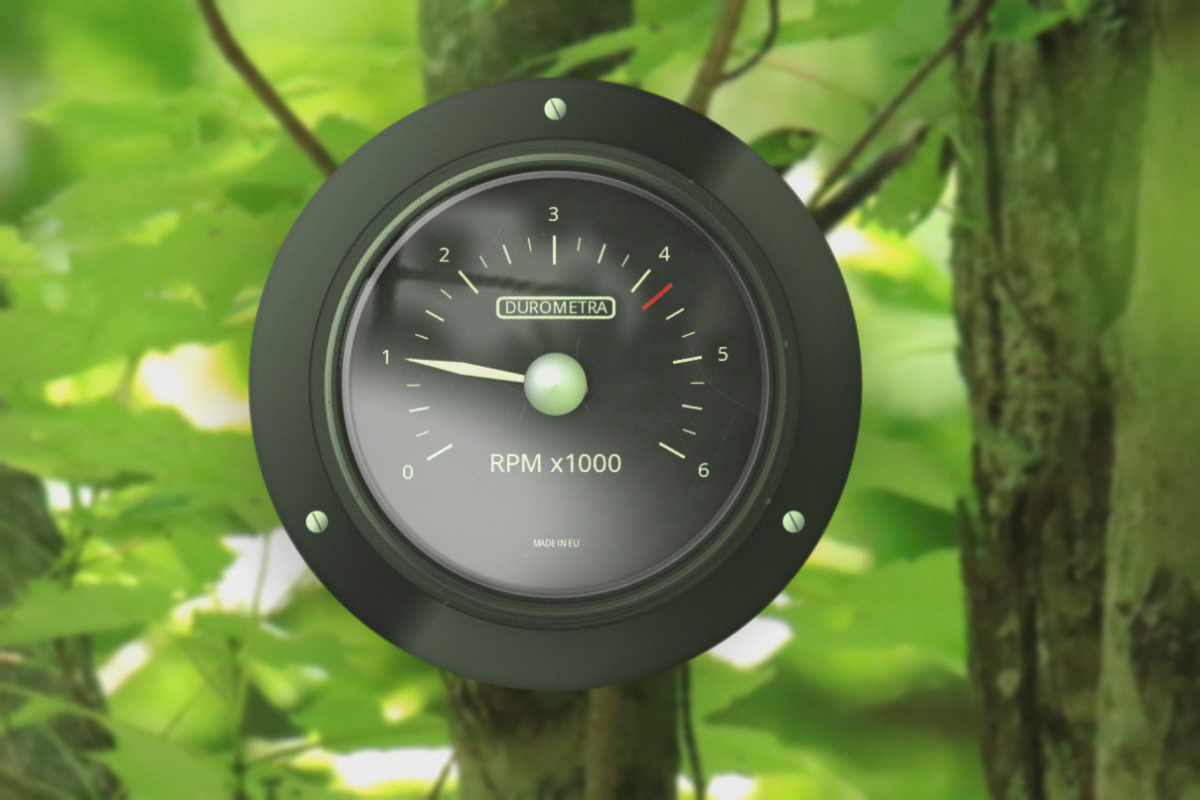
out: 1000,rpm
